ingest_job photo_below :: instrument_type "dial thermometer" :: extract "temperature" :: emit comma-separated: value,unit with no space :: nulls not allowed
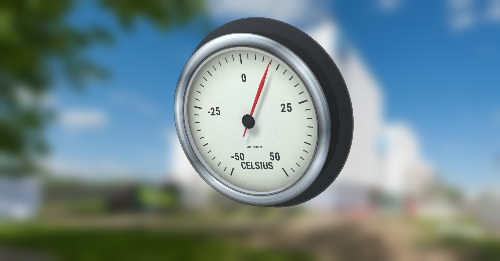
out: 10,°C
